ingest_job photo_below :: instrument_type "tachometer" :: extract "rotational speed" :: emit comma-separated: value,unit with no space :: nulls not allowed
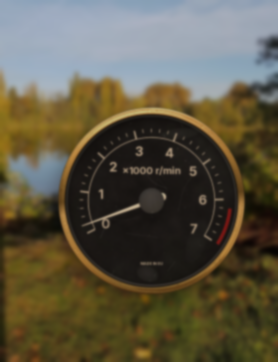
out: 200,rpm
